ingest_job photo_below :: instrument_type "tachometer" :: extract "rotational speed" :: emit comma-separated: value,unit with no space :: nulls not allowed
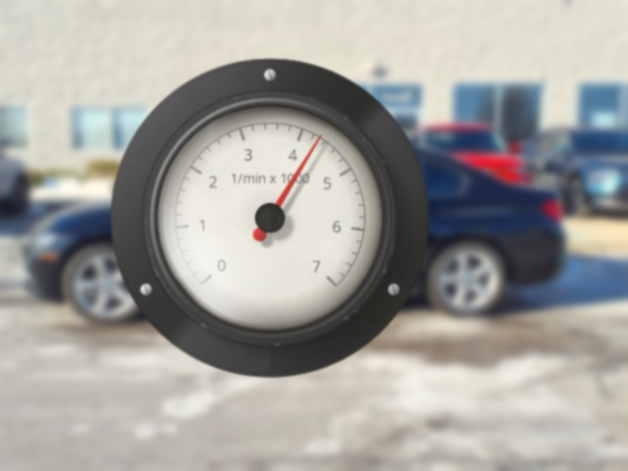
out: 4300,rpm
